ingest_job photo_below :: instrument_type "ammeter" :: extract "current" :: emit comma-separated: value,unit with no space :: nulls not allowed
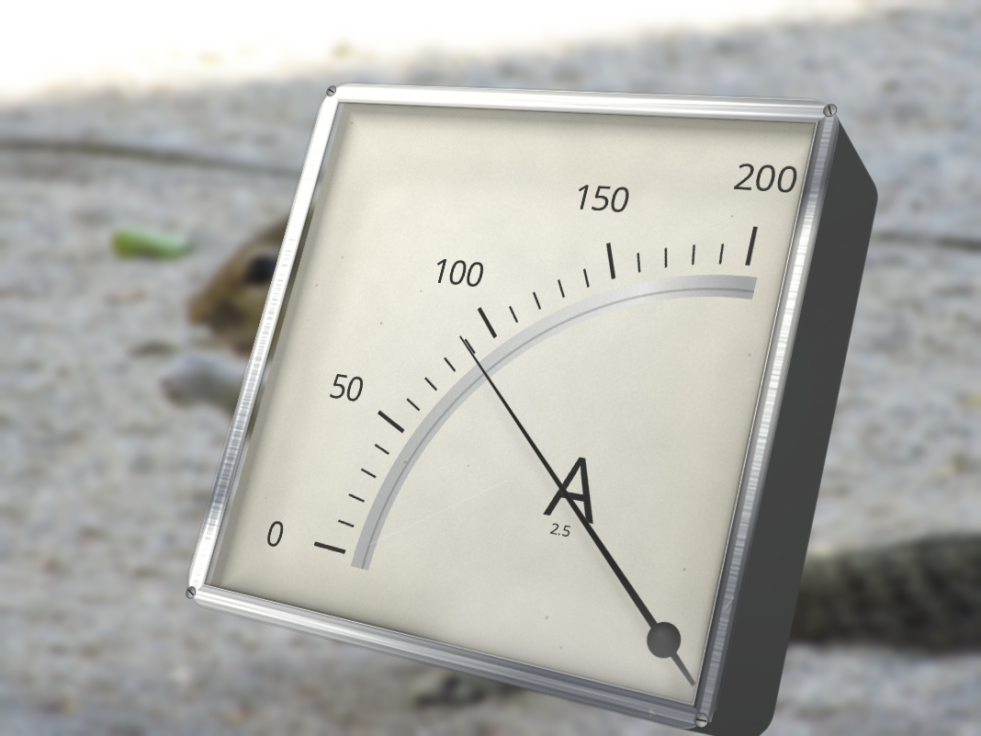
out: 90,A
